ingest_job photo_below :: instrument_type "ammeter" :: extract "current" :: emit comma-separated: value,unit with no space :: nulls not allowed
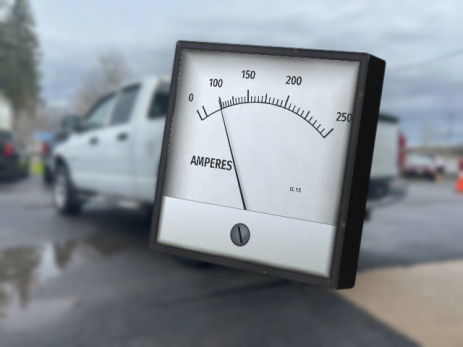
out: 100,A
